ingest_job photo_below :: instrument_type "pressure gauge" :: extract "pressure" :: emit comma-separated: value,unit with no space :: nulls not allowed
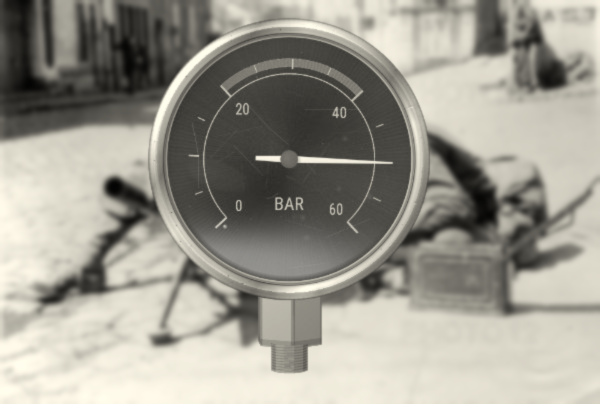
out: 50,bar
